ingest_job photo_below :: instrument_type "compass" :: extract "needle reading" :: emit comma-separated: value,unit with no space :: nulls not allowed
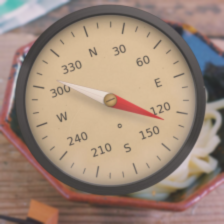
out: 130,°
